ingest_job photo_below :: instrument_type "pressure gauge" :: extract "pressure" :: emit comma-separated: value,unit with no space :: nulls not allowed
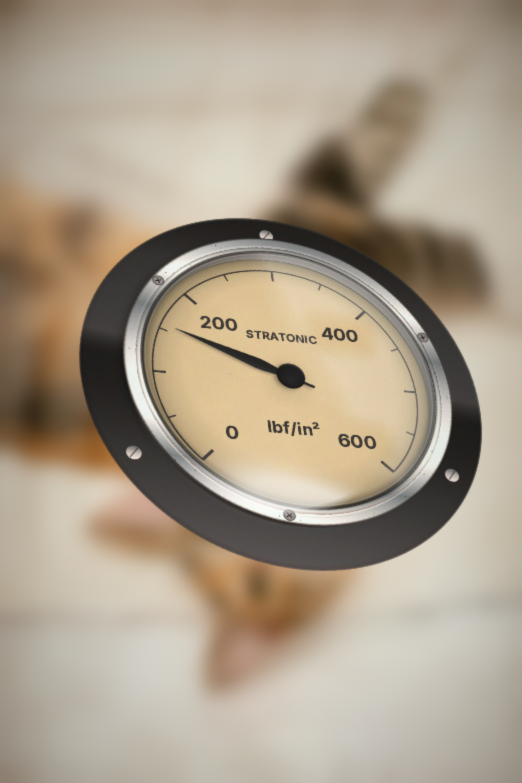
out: 150,psi
